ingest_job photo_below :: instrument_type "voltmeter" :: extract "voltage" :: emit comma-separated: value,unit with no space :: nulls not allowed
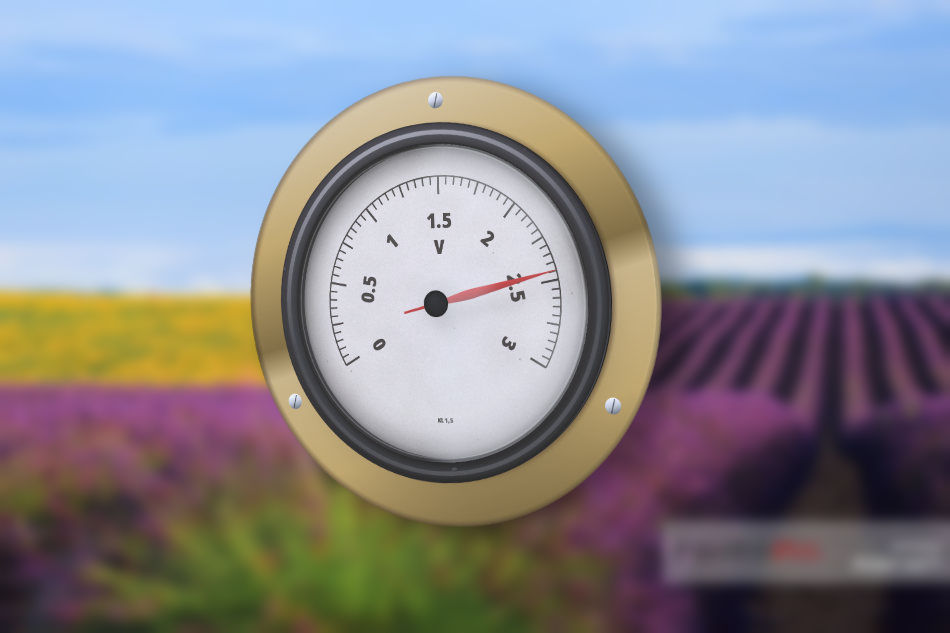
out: 2.45,V
